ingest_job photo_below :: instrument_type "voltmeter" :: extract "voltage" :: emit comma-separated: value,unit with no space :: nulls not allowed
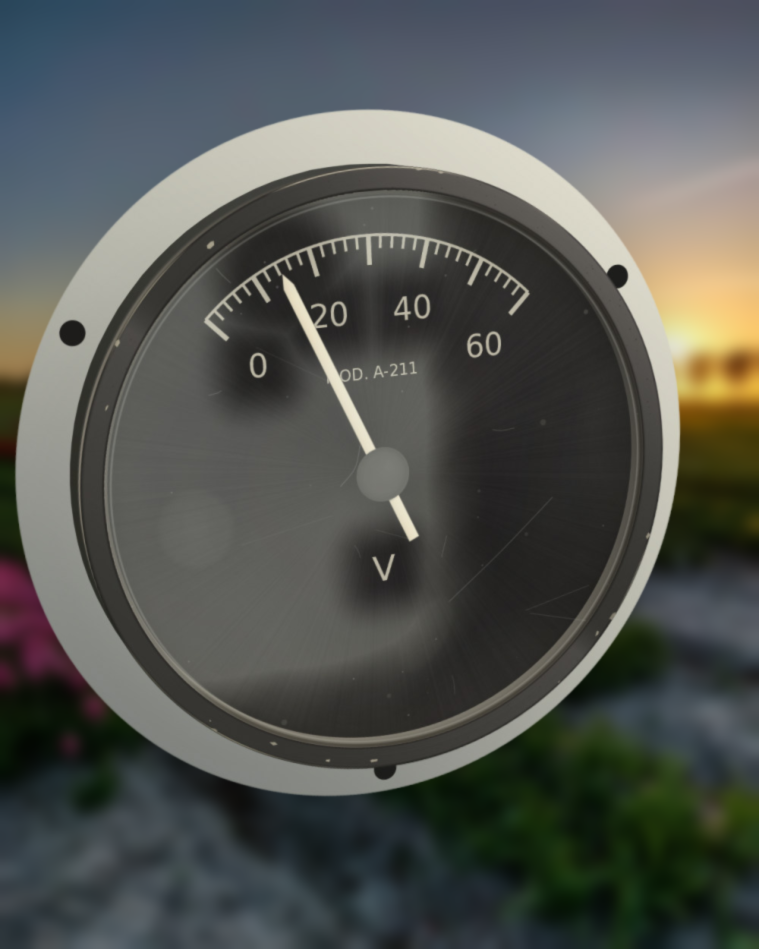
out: 14,V
